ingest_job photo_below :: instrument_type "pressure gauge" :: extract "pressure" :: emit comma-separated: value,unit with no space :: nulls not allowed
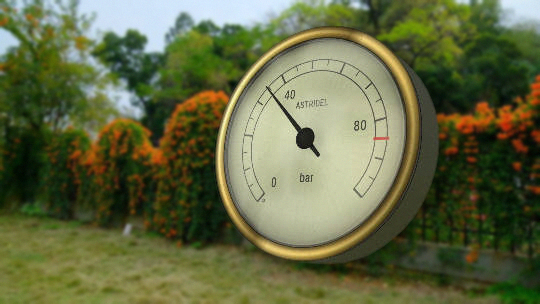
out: 35,bar
